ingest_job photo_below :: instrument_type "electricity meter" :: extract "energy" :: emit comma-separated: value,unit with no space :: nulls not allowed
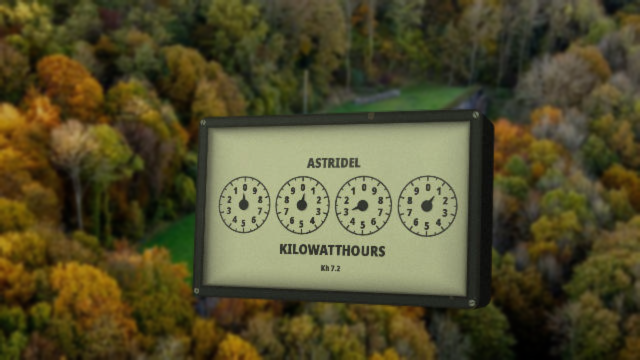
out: 31,kWh
